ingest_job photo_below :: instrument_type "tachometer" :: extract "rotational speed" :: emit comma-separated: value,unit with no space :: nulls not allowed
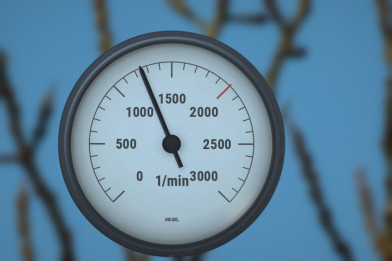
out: 1250,rpm
